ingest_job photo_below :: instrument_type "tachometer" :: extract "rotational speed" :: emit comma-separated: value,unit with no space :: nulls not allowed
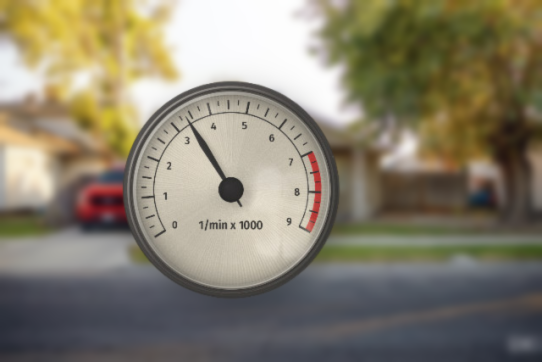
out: 3375,rpm
